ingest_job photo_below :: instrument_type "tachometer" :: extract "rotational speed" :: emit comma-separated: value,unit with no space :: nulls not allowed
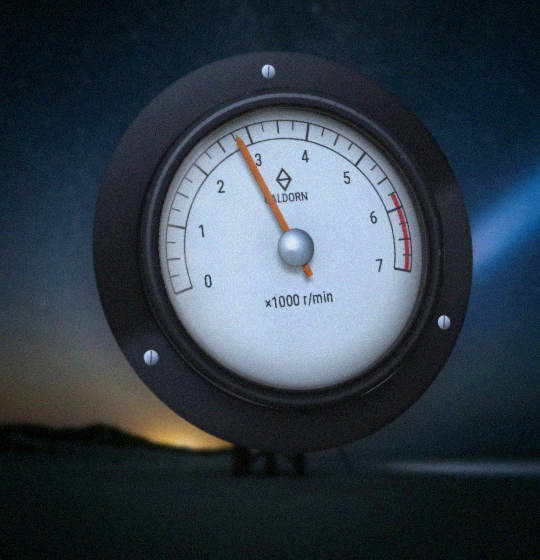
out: 2750,rpm
